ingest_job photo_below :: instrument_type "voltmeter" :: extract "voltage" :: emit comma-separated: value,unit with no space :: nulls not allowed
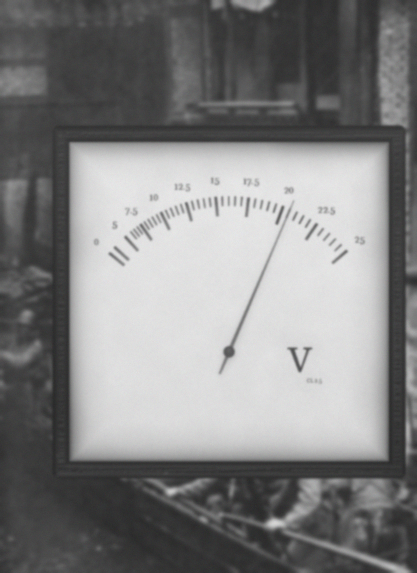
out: 20.5,V
